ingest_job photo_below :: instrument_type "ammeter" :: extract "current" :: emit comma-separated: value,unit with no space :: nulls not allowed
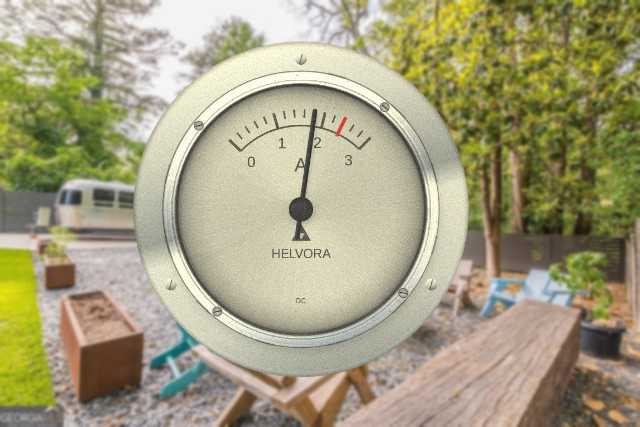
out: 1.8,A
